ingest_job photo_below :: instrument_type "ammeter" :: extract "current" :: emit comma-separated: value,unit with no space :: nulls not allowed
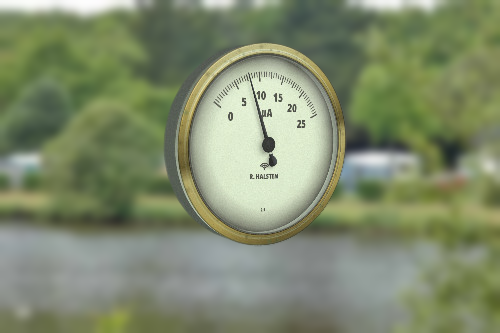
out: 7.5,µA
